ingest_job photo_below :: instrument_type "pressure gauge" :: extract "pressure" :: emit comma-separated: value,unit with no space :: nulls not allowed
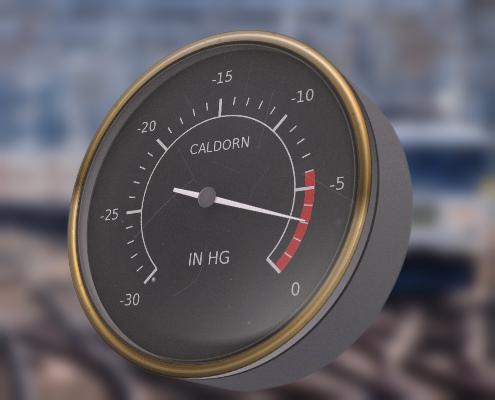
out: -3,inHg
